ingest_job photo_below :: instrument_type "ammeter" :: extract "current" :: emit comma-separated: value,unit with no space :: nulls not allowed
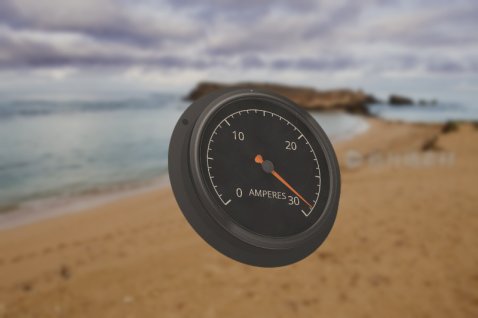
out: 29,A
